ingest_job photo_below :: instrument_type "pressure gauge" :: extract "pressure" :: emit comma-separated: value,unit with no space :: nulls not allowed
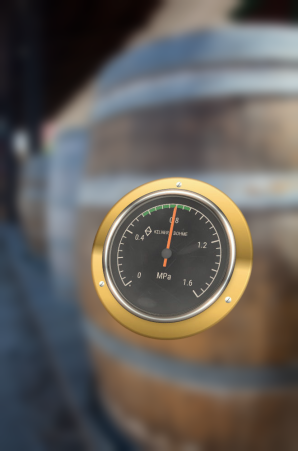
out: 0.8,MPa
